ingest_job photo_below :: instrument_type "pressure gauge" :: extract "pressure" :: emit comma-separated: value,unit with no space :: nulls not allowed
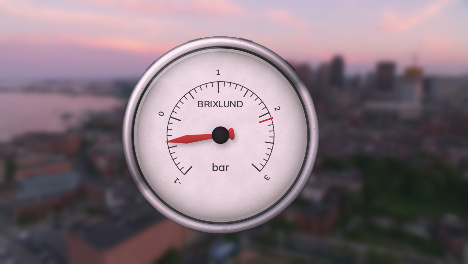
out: -0.4,bar
